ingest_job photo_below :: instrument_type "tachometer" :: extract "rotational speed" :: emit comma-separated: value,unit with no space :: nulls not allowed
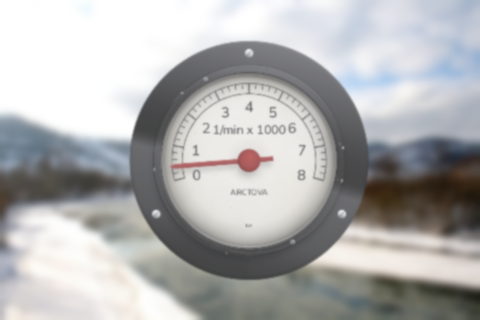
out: 400,rpm
